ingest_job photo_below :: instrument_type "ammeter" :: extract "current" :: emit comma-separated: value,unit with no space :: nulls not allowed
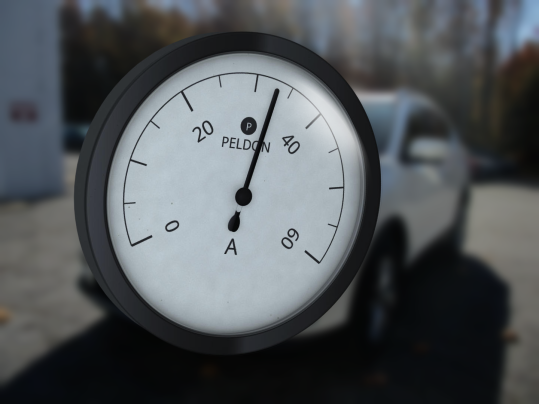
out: 32.5,A
